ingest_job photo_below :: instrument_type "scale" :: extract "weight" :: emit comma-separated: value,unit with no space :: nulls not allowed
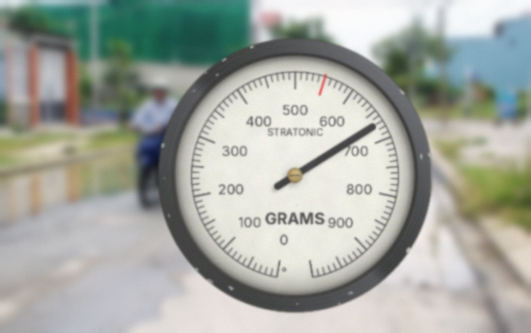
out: 670,g
